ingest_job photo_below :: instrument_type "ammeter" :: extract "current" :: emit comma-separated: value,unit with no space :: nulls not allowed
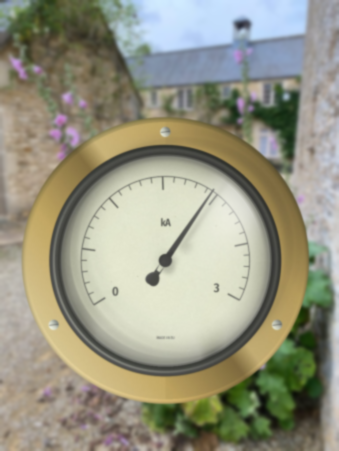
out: 1.95,kA
